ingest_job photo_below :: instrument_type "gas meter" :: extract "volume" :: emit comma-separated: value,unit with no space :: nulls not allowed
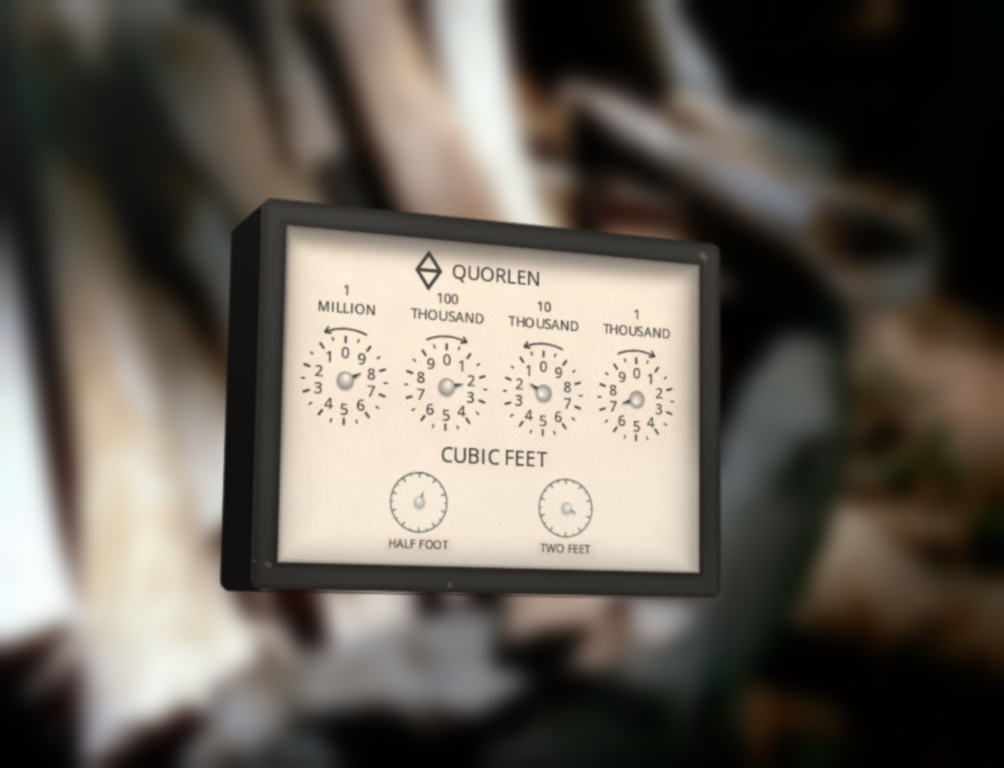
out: 821700,ft³
